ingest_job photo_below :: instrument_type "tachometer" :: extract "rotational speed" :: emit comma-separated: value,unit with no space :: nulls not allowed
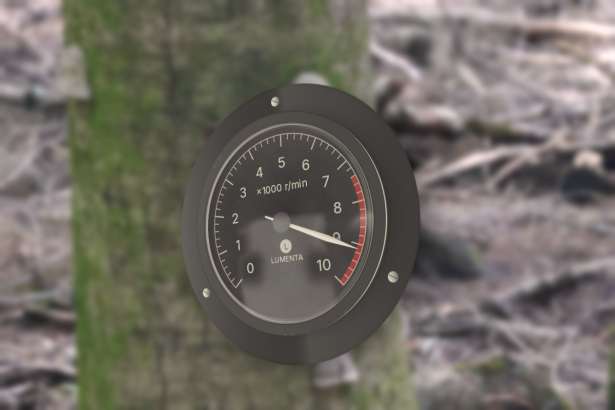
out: 9100,rpm
